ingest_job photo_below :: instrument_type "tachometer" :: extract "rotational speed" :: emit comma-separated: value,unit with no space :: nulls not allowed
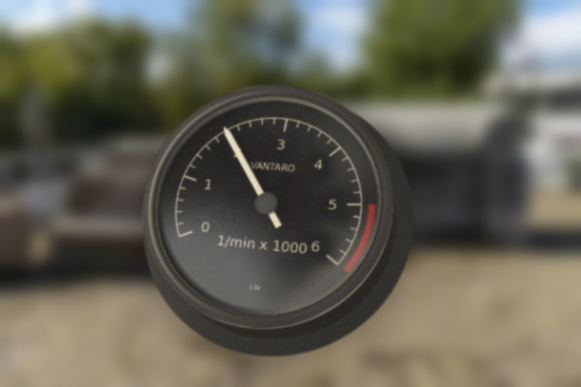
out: 2000,rpm
